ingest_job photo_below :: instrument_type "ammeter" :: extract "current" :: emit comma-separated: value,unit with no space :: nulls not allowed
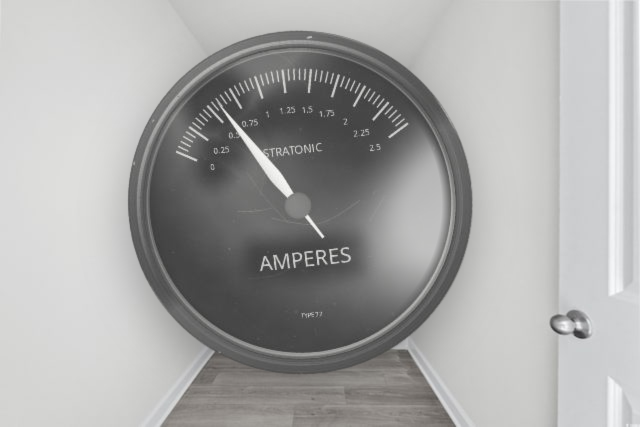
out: 0.6,A
